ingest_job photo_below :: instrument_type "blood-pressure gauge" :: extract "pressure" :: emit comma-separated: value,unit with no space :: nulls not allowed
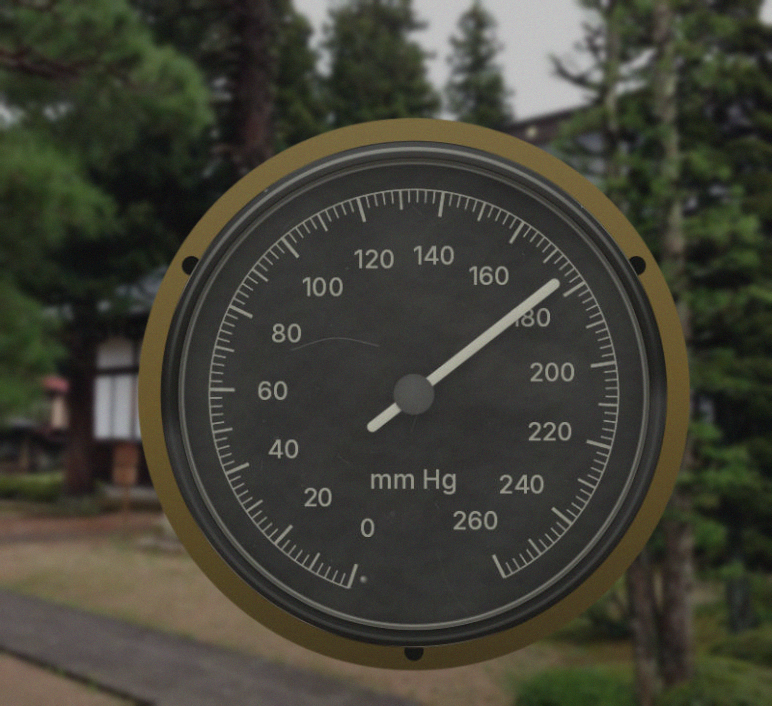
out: 176,mmHg
